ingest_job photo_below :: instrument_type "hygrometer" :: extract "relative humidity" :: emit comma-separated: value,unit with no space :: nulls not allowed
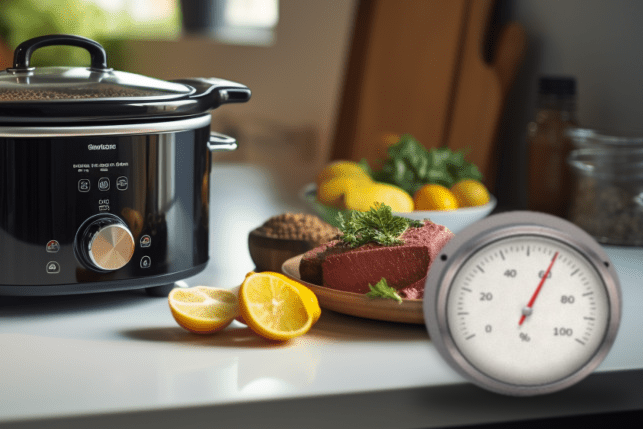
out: 60,%
